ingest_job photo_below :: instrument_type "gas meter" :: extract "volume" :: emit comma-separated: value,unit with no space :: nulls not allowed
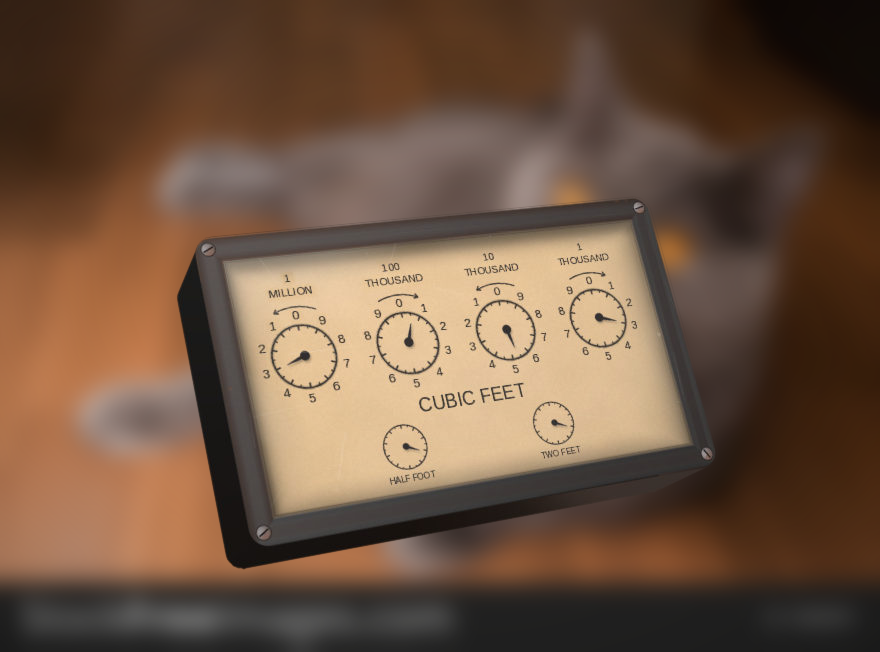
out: 305300,ft³
